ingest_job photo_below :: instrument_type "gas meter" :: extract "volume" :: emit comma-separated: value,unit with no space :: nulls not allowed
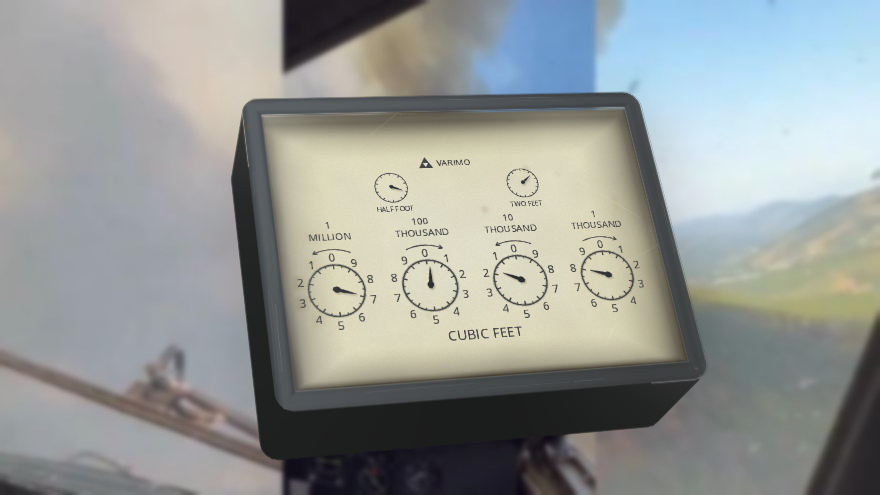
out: 701800,ft³
